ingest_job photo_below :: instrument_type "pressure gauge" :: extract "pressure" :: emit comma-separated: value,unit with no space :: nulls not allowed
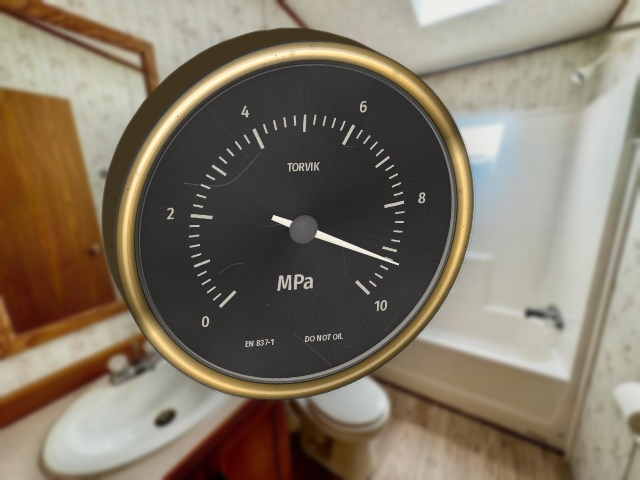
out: 9.2,MPa
